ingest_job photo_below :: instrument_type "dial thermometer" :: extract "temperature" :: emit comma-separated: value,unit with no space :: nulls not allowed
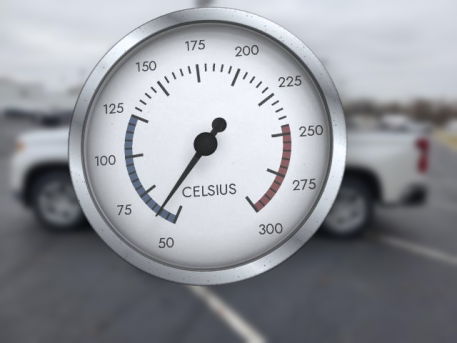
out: 60,°C
